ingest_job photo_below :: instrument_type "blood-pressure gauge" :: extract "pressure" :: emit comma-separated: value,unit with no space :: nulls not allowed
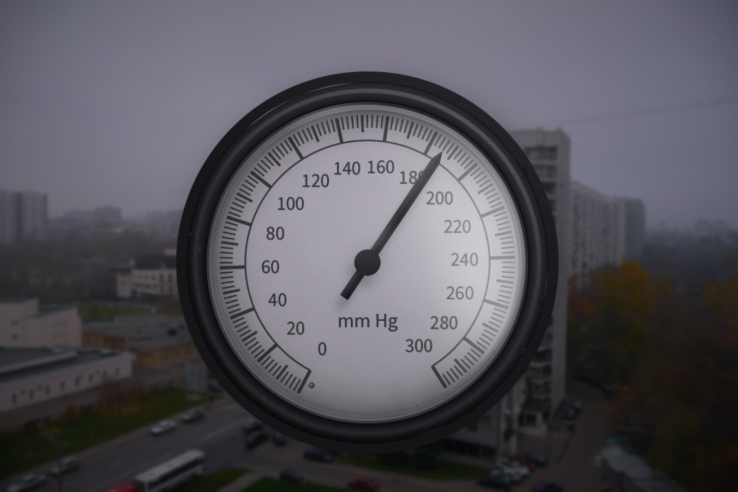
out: 186,mmHg
